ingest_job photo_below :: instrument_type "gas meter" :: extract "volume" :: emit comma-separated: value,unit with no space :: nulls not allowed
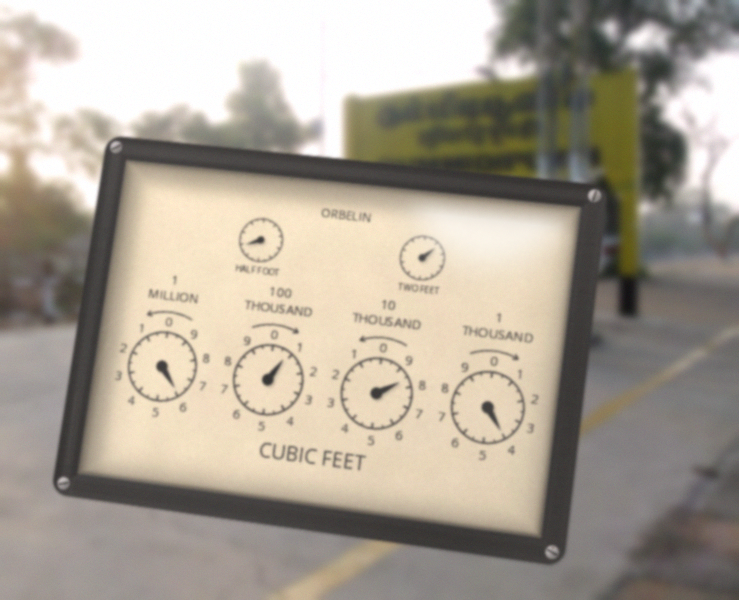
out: 608400,ft³
